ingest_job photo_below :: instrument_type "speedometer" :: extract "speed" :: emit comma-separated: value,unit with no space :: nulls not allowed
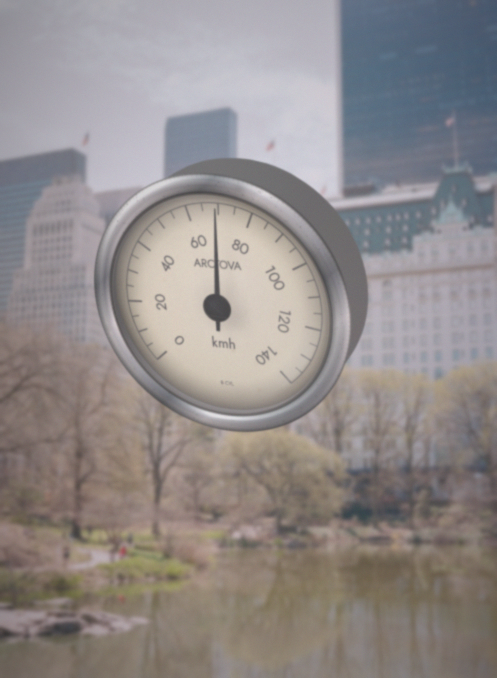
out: 70,km/h
